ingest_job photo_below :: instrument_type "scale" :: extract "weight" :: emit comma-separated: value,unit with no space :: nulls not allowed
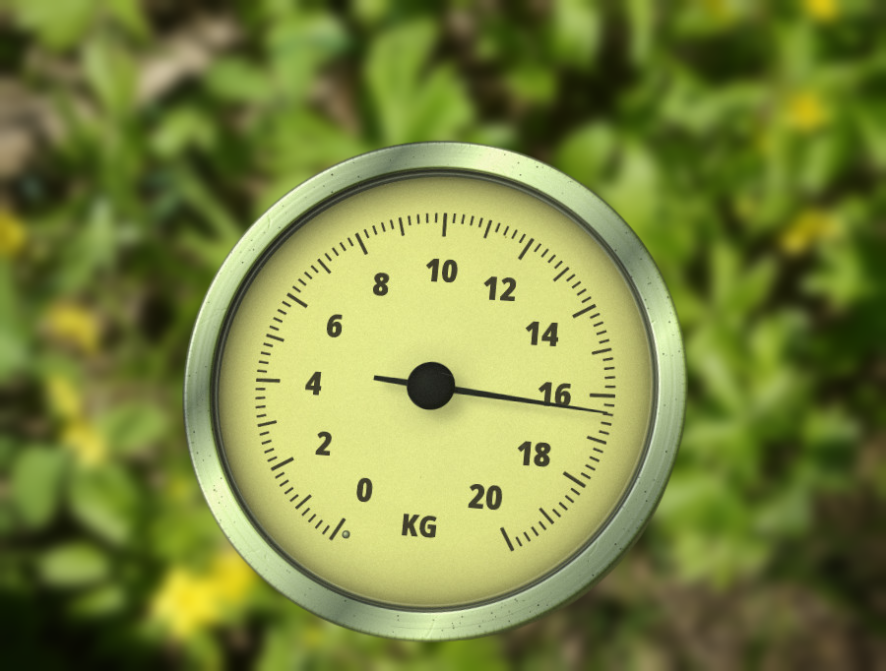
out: 16.4,kg
